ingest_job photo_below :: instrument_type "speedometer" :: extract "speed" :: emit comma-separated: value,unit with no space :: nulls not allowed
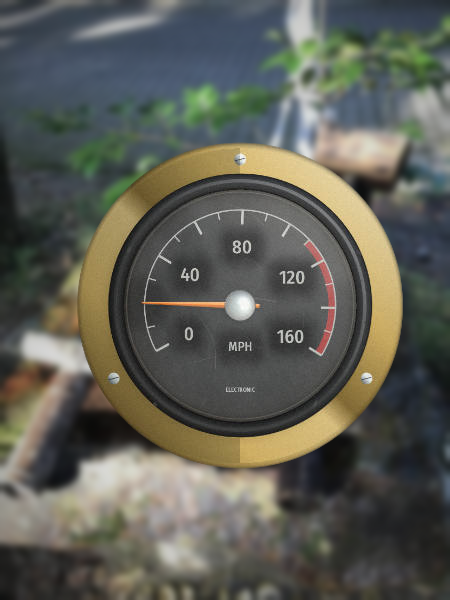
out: 20,mph
